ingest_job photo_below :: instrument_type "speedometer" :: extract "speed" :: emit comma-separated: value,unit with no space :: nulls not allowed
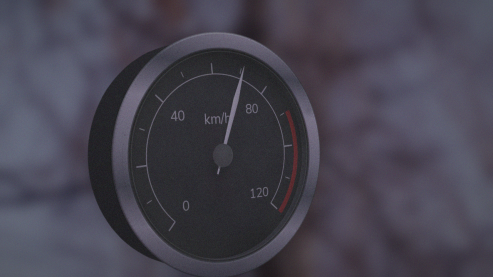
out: 70,km/h
